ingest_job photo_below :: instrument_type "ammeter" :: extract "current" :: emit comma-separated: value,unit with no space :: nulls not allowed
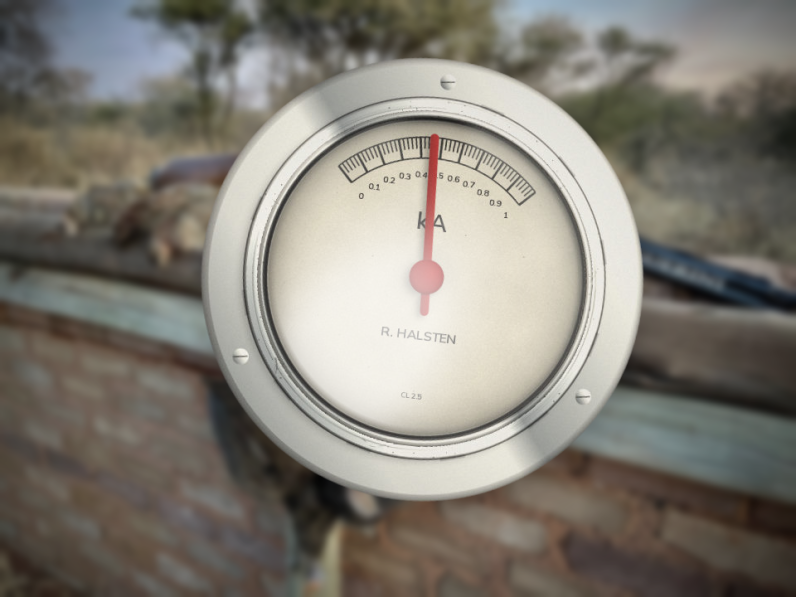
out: 0.46,kA
